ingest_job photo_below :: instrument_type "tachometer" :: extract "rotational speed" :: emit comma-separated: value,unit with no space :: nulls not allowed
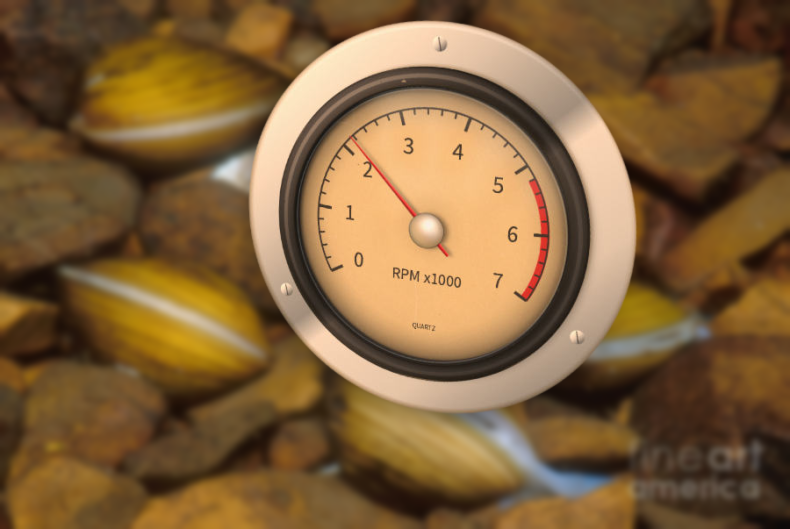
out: 2200,rpm
